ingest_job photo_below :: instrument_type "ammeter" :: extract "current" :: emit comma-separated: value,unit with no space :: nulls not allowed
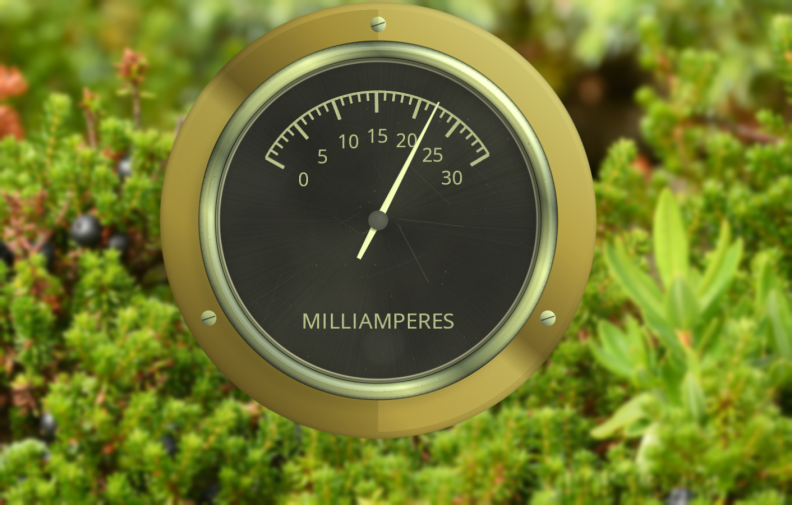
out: 22,mA
